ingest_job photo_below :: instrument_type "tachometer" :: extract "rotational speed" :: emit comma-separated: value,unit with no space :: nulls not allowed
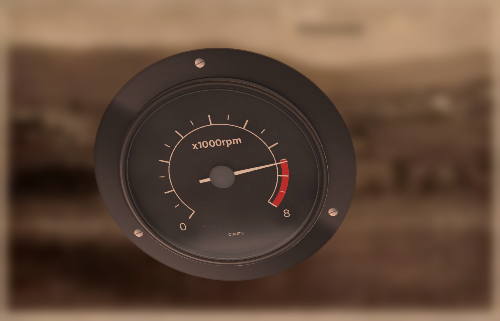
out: 6500,rpm
